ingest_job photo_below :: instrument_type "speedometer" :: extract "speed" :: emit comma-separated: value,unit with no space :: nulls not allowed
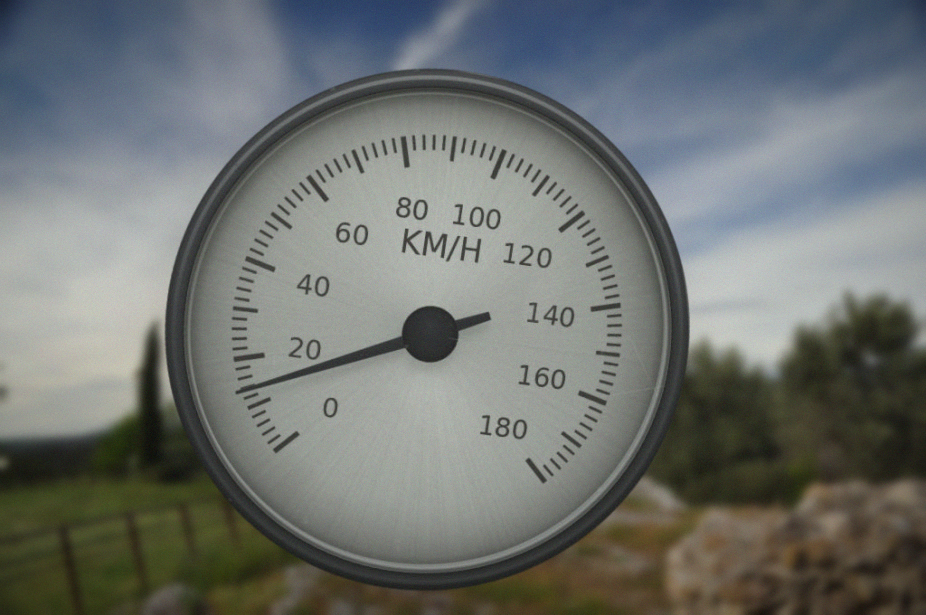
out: 14,km/h
